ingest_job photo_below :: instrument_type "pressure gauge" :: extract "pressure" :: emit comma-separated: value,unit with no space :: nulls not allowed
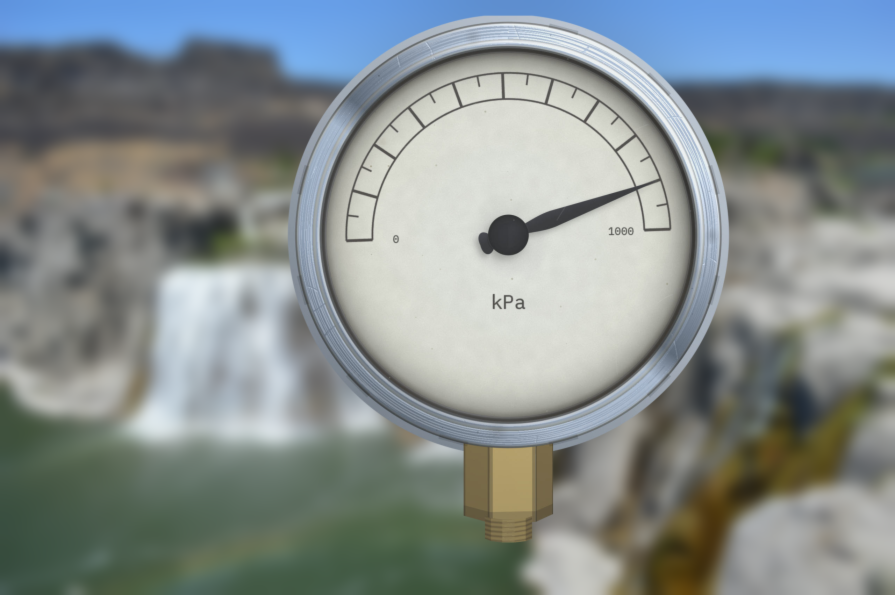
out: 900,kPa
